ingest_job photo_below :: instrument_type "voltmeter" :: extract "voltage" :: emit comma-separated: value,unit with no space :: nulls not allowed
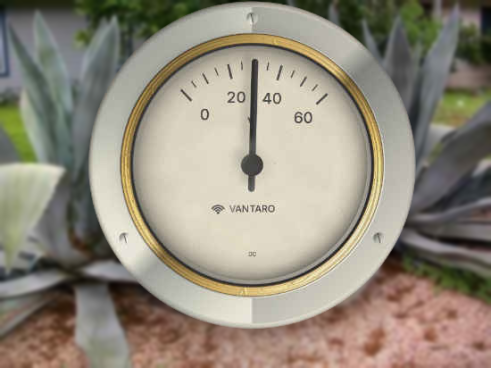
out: 30,V
